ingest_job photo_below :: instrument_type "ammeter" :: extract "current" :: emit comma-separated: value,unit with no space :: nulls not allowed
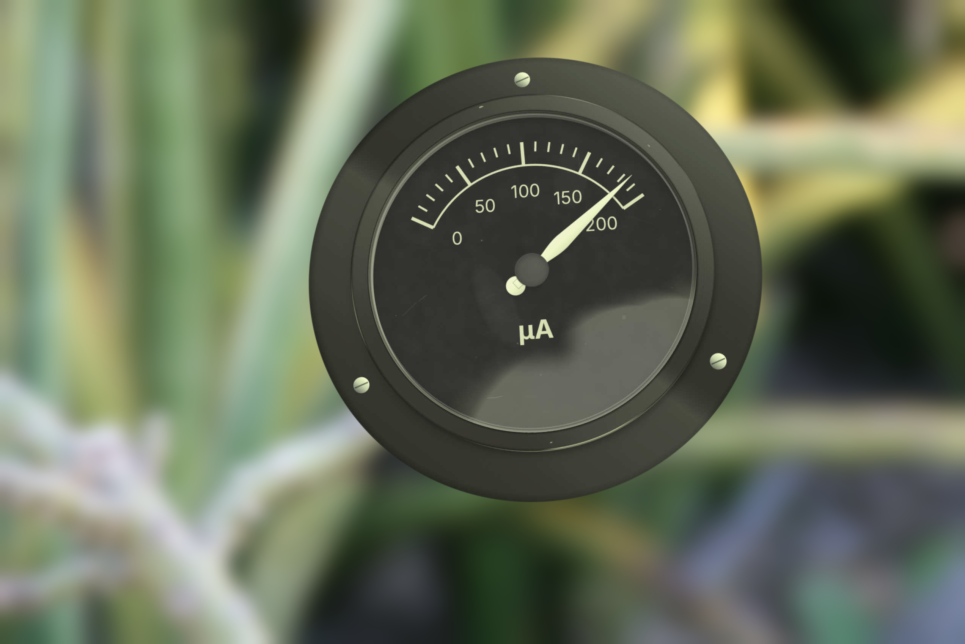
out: 185,µA
